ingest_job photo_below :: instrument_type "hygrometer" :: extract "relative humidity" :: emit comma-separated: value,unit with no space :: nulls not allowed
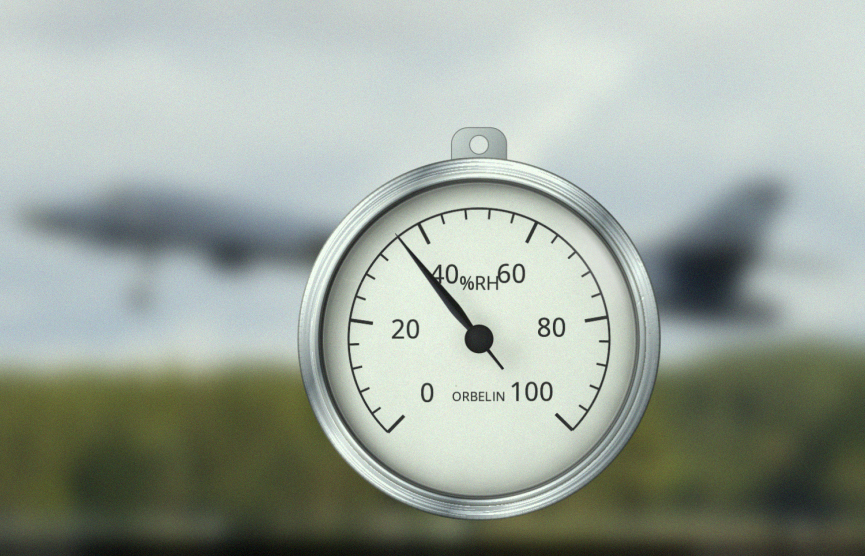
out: 36,%
